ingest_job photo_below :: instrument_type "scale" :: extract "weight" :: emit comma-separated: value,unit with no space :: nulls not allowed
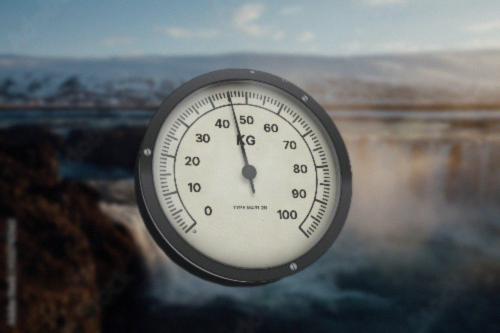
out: 45,kg
